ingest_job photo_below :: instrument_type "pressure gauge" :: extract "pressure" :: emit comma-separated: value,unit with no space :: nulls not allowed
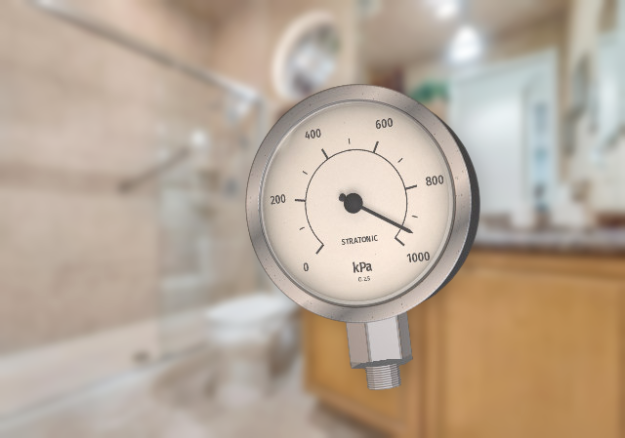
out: 950,kPa
